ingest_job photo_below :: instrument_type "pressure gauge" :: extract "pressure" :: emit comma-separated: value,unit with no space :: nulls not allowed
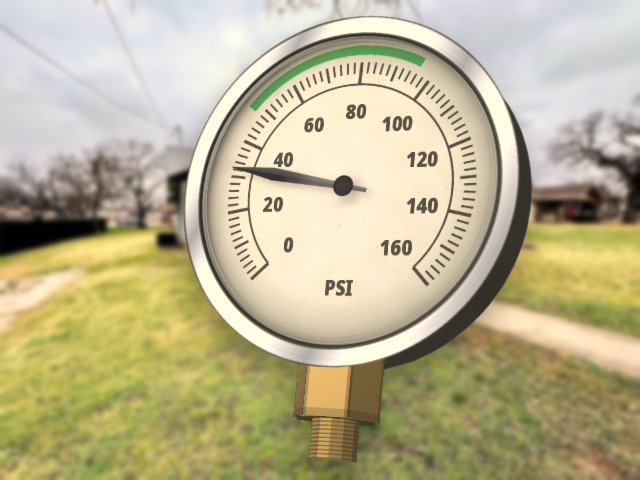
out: 32,psi
